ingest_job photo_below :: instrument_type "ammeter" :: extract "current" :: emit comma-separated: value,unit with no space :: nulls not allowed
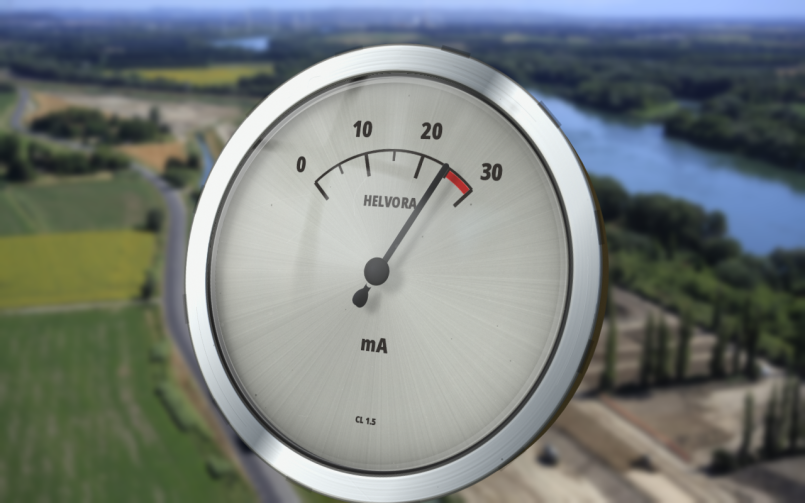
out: 25,mA
